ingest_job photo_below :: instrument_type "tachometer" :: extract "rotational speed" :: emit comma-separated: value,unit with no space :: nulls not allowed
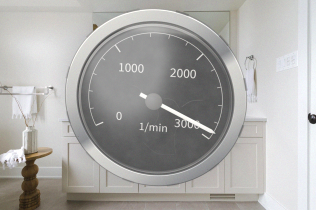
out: 2900,rpm
